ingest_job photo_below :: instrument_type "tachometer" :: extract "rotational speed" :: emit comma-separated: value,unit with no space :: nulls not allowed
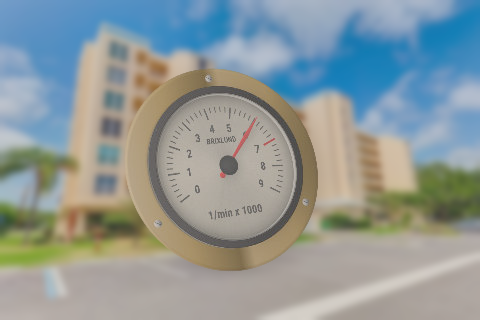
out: 6000,rpm
